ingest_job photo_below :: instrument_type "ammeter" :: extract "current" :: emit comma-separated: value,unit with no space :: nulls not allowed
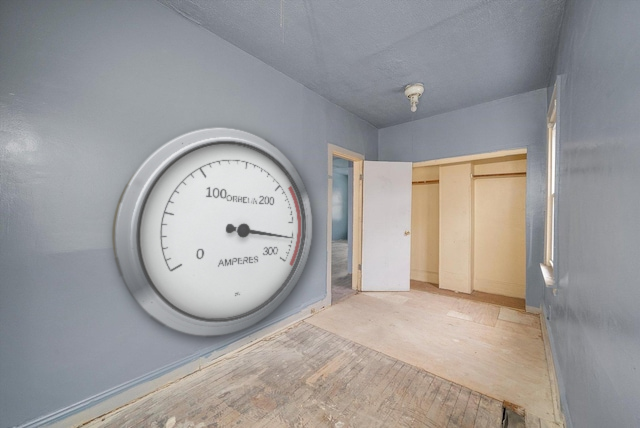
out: 270,A
